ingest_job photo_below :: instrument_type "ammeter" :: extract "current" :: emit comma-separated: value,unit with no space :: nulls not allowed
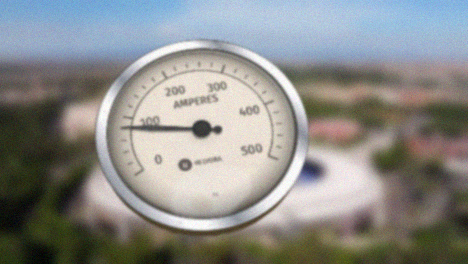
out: 80,A
